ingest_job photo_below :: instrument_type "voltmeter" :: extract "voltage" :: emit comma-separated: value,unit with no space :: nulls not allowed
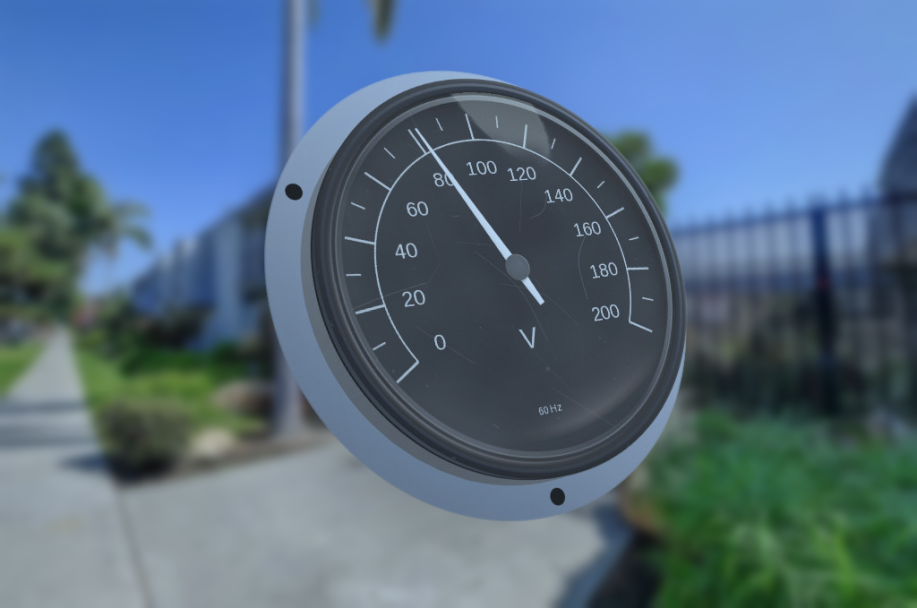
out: 80,V
